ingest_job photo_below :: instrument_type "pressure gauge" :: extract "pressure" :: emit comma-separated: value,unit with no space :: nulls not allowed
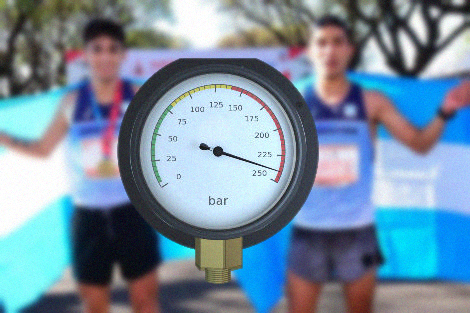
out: 240,bar
